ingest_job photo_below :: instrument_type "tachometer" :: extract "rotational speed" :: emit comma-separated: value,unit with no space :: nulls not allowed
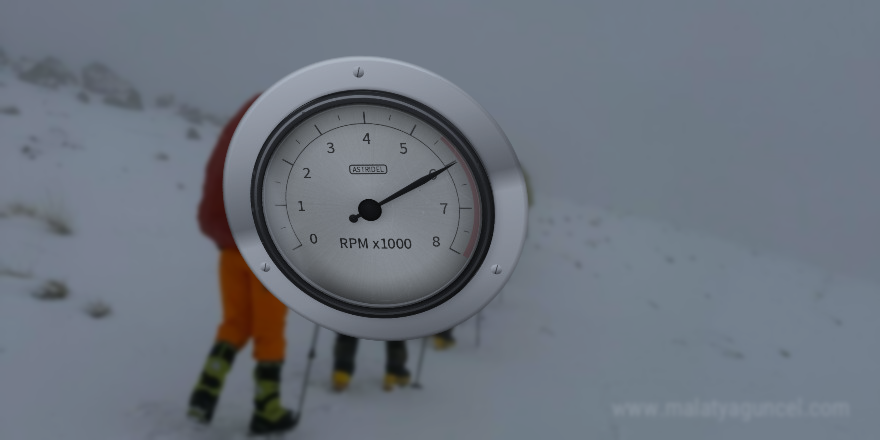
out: 6000,rpm
